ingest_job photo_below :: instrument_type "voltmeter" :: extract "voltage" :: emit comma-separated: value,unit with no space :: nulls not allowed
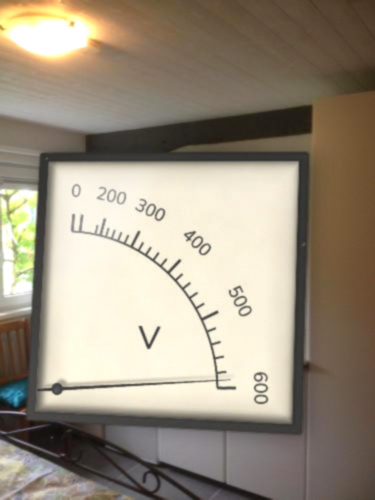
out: 590,V
